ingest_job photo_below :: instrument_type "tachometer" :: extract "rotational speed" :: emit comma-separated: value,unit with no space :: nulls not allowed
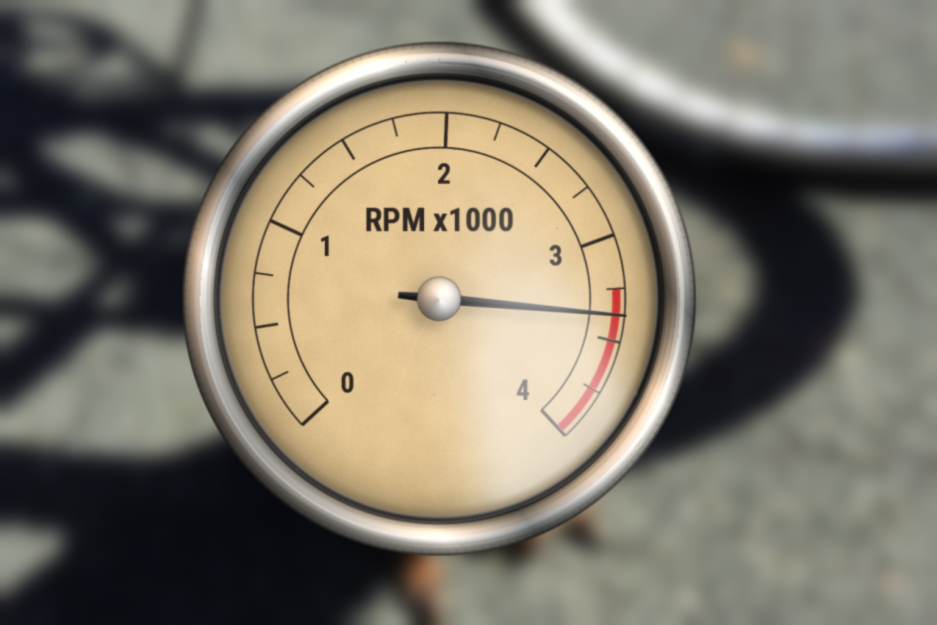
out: 3375,rpm
